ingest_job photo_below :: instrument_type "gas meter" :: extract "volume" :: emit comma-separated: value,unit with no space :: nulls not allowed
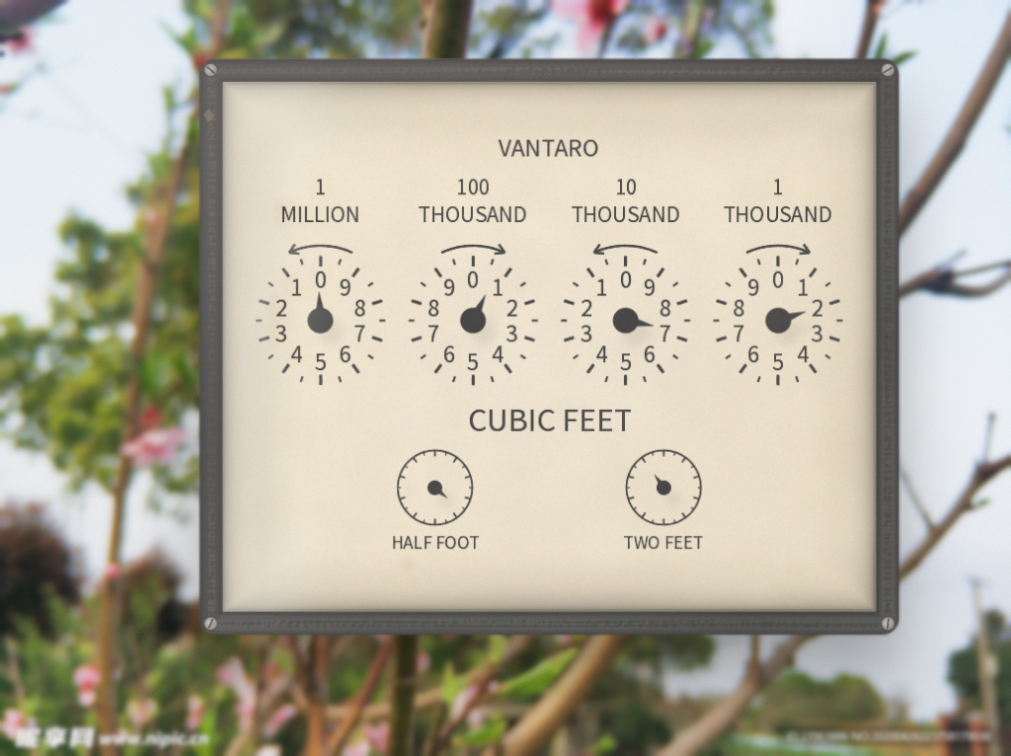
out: 7200,ft³
